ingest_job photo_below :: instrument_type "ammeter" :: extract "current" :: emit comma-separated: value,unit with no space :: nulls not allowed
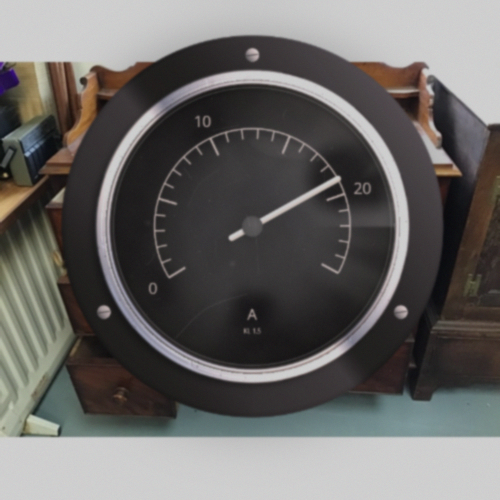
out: 19,A
